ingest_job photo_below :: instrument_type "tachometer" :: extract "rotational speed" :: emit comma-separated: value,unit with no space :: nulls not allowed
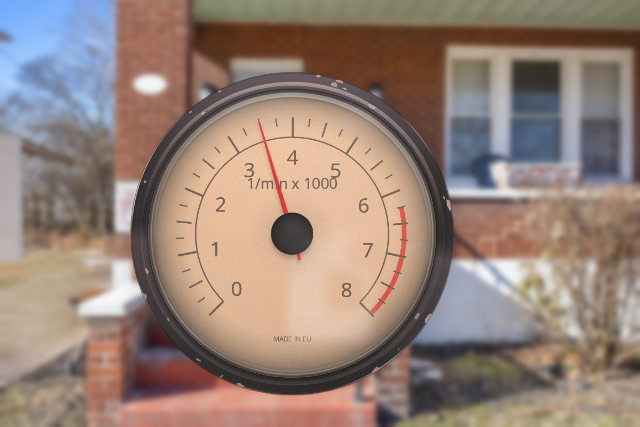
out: 3500,rpm
